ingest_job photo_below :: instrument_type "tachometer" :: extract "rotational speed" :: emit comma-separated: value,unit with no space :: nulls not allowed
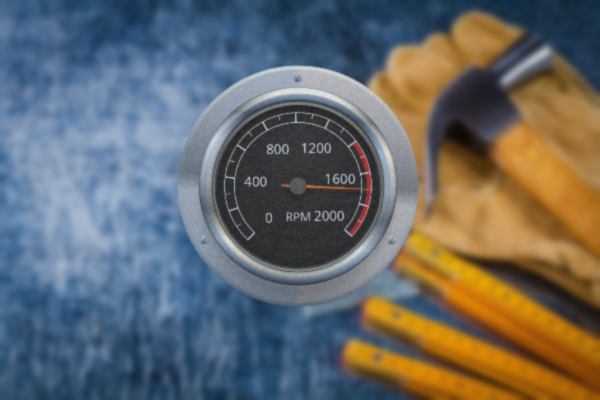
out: 1700,rpm
